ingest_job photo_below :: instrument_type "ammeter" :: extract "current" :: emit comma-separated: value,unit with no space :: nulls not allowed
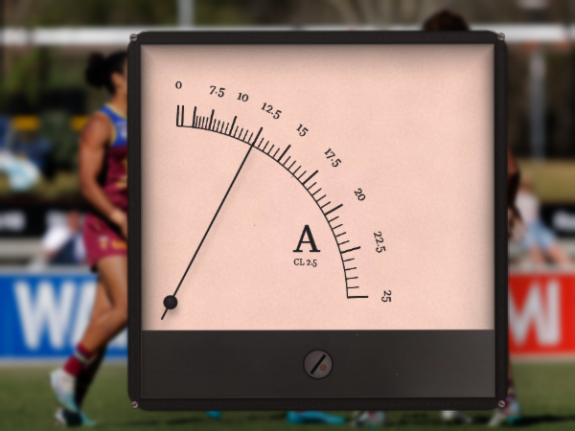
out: 12.5,A
